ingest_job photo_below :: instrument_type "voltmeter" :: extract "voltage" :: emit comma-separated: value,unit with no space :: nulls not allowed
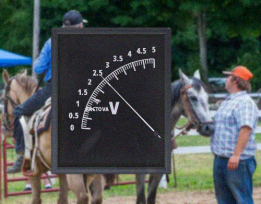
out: 2.5,V
